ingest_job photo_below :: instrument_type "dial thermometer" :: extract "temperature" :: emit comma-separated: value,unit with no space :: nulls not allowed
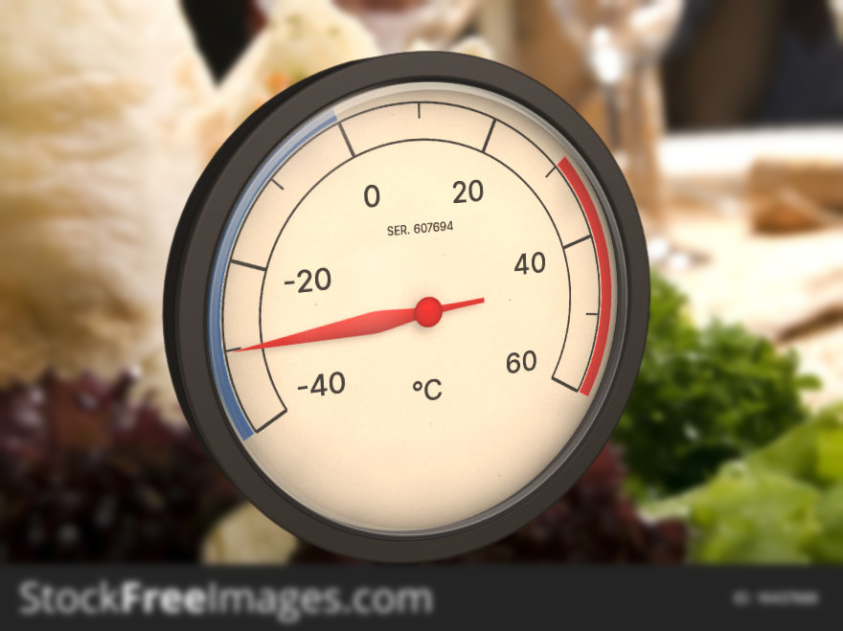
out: -30,°C
